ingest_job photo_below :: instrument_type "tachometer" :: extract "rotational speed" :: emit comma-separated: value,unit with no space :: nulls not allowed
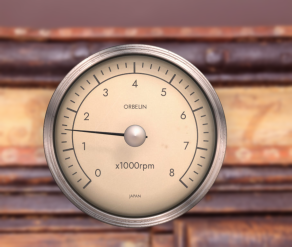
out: 1500,rpm
